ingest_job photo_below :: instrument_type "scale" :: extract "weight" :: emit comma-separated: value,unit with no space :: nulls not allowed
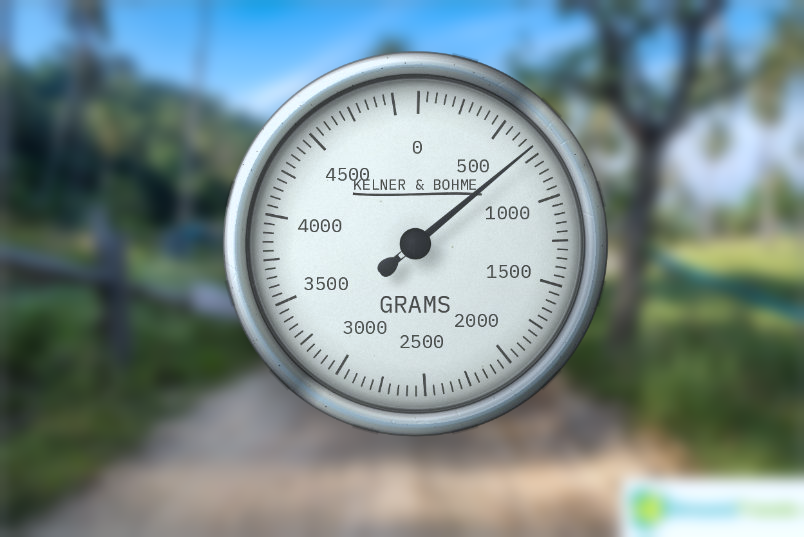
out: 700,g
